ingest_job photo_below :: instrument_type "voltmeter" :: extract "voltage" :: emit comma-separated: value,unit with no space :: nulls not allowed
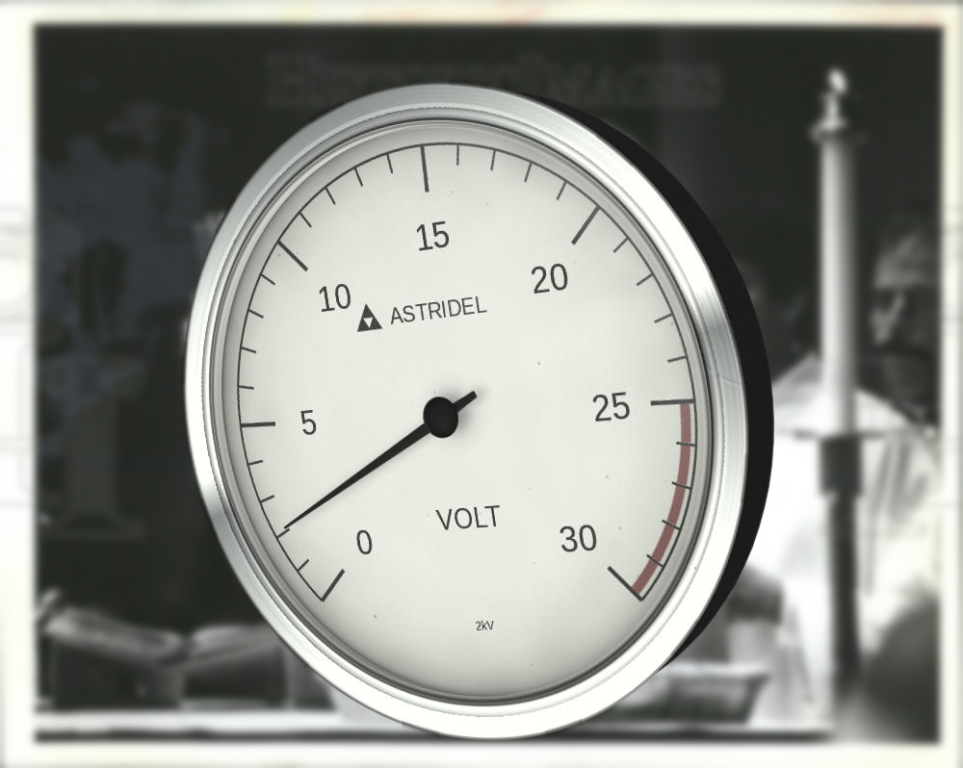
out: 2,V
